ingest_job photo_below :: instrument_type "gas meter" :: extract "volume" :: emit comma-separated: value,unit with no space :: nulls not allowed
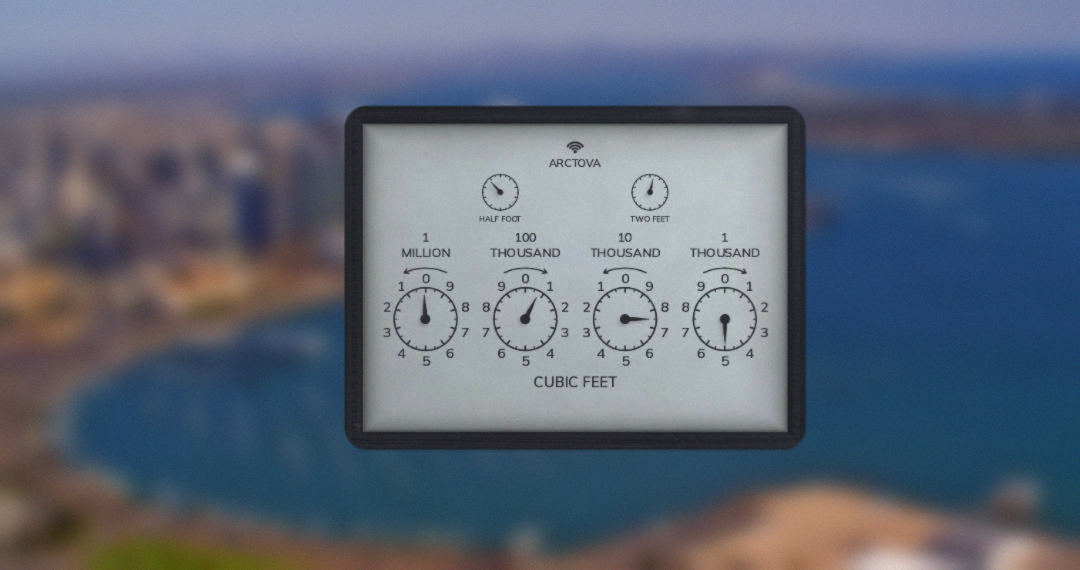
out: 7500,ft³
